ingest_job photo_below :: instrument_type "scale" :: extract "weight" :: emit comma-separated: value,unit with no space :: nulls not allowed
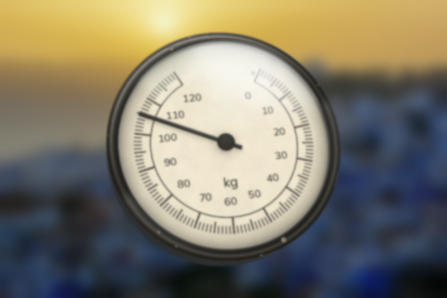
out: 105,kg
